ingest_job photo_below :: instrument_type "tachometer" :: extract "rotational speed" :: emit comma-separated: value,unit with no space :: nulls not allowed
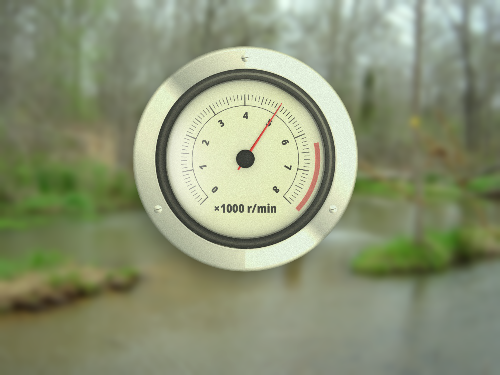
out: 5000,rpm
